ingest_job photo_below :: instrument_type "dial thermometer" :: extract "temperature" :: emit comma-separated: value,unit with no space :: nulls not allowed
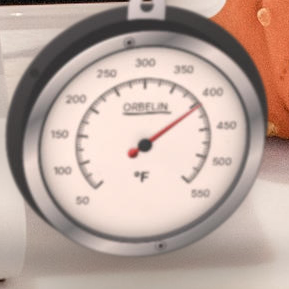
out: 400,°F
